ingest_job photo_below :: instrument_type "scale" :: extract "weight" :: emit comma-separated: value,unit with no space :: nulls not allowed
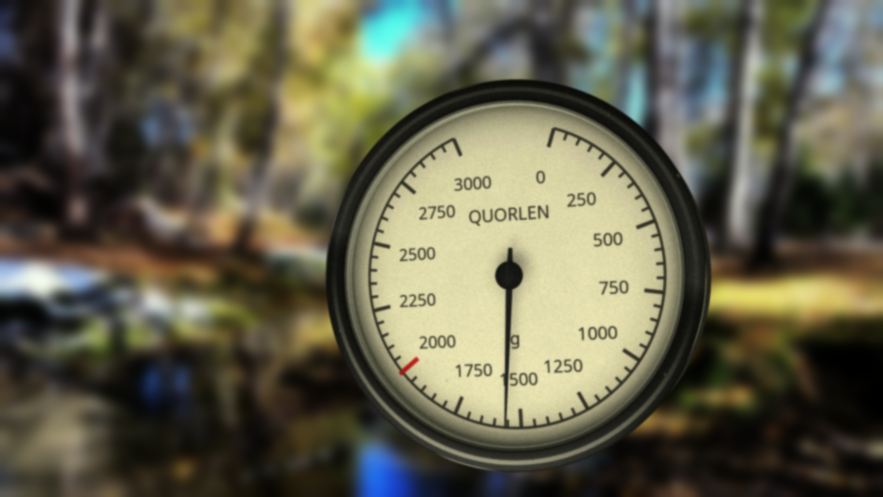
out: 1550,g
